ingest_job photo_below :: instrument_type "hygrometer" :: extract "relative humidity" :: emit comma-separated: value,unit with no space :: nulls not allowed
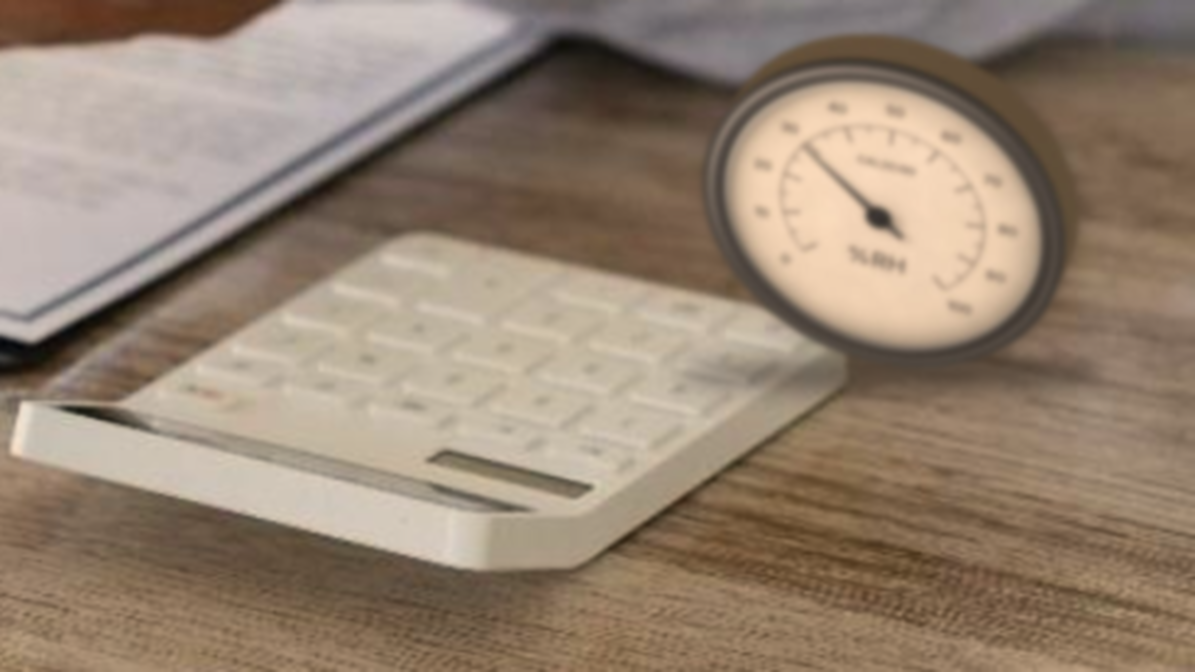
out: 30,%
